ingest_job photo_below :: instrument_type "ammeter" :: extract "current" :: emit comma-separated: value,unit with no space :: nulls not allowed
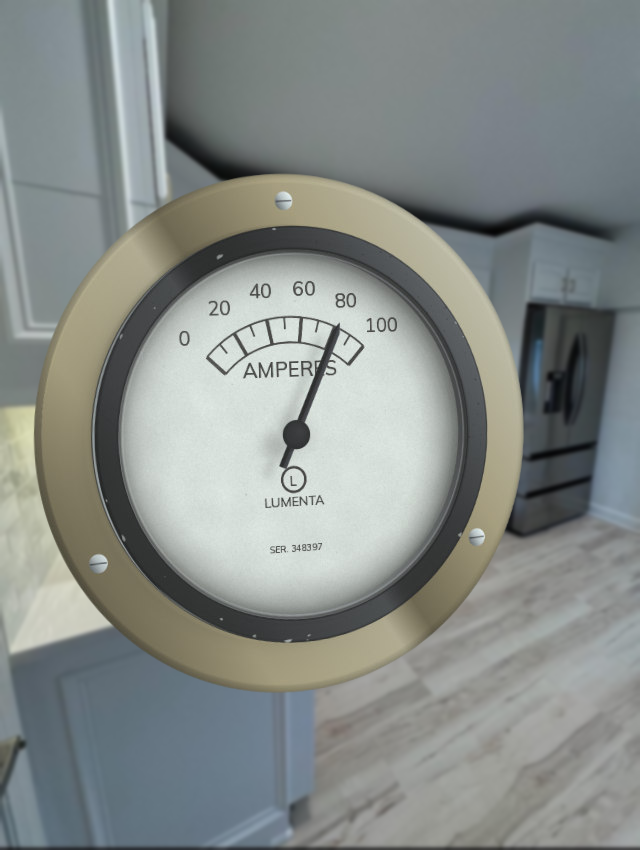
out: 80,A
